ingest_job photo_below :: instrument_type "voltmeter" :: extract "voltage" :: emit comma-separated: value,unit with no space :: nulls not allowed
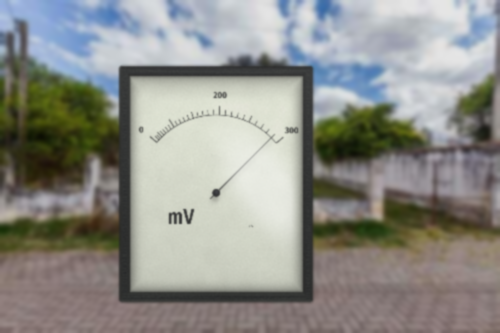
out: 290,mV
